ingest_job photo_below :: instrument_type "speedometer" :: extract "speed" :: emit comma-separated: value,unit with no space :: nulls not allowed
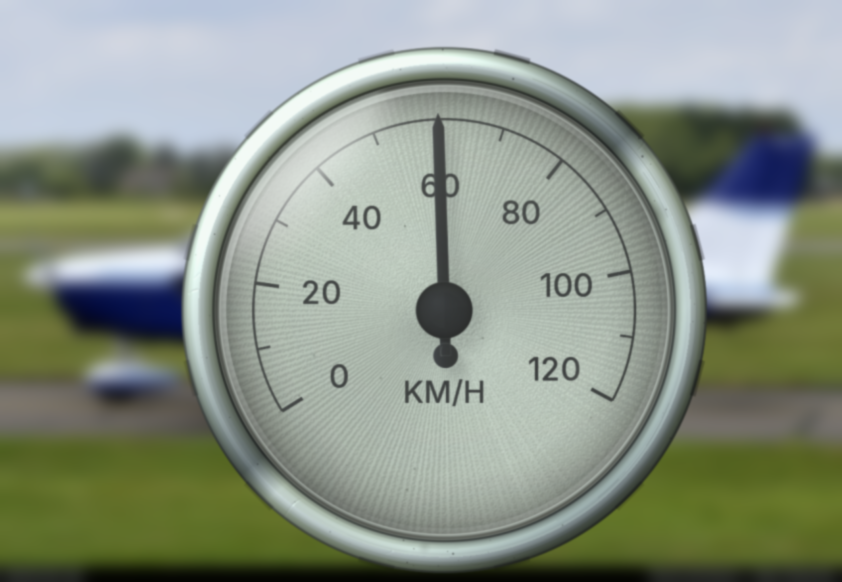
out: 60,km/h
